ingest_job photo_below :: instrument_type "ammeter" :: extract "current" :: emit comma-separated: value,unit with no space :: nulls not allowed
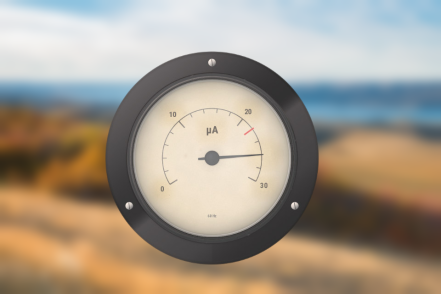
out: 26,µA
